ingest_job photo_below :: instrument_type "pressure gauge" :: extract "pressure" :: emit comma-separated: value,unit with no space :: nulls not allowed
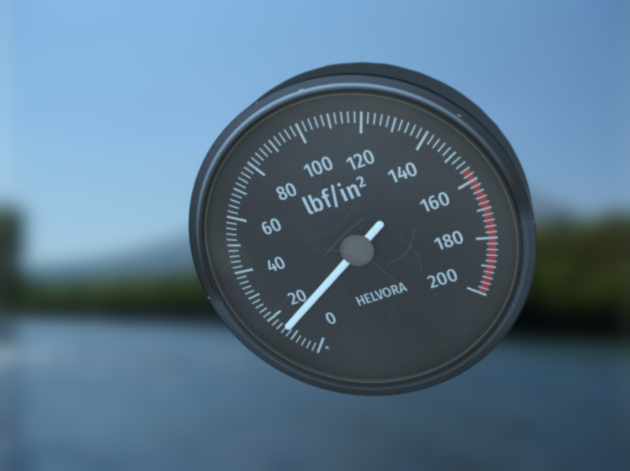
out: 14,psi
